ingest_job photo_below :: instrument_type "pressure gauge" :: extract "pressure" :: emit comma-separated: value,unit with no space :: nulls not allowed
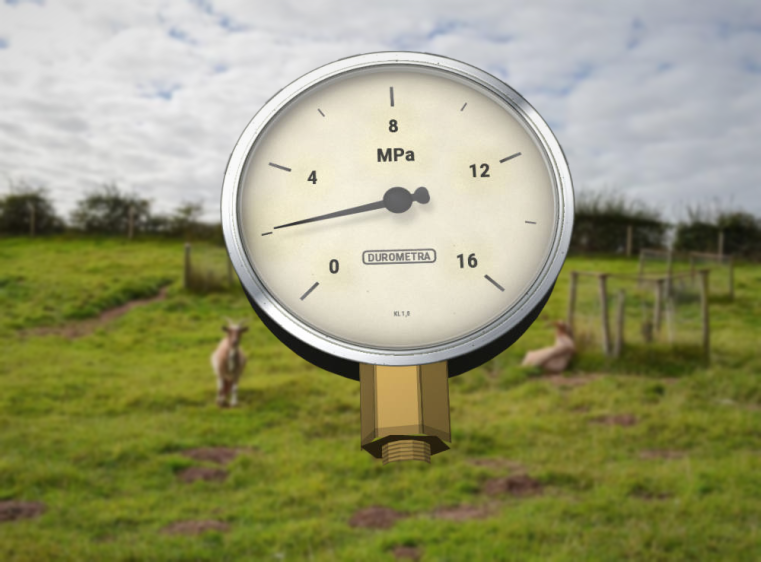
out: 2,MPa
